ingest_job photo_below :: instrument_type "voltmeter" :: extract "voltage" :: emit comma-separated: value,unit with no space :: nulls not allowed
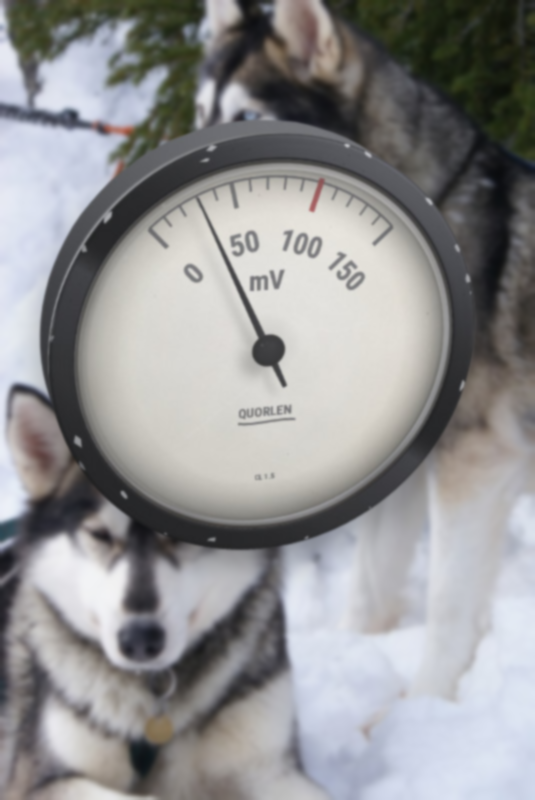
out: 30,mV
